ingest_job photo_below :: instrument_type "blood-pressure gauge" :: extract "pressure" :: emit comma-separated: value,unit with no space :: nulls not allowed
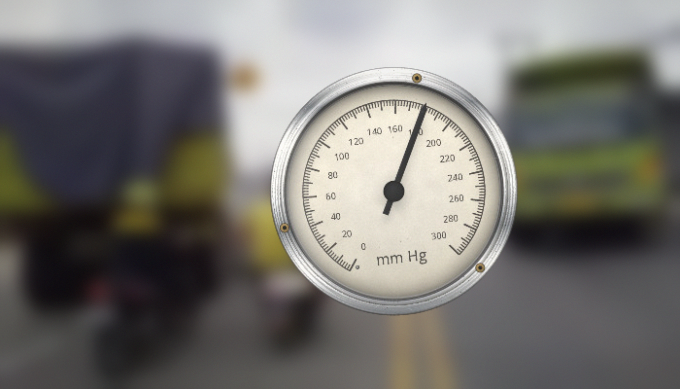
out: 180,mmHg
